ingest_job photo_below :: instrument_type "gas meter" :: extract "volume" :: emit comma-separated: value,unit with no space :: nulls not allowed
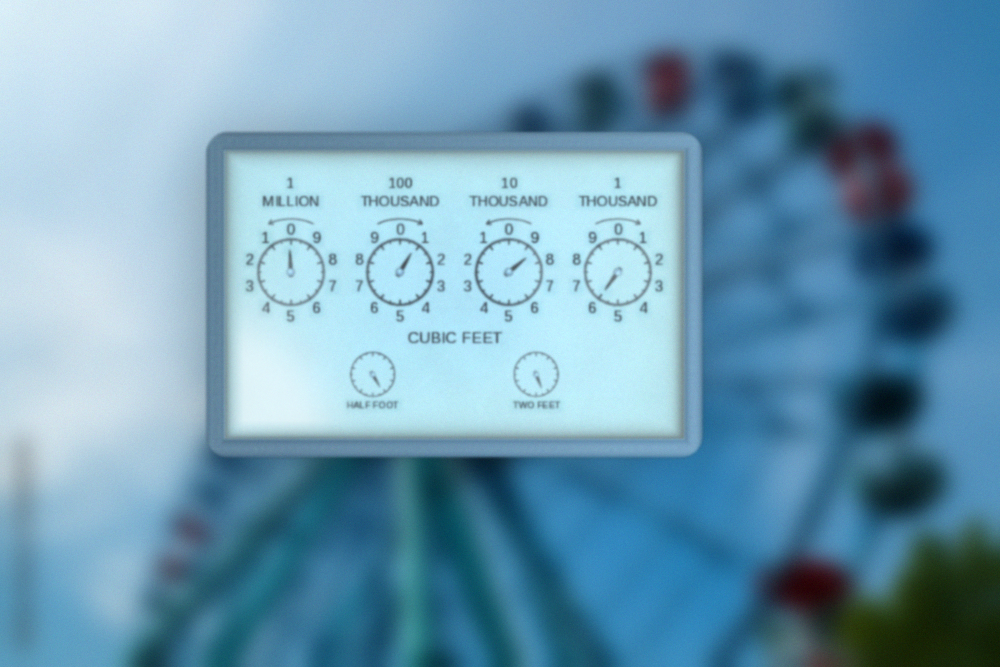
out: 8600,ft³
